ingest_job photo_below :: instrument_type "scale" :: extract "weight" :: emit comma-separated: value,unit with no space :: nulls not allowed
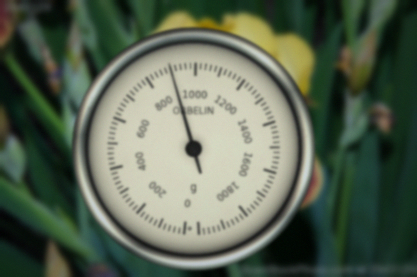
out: 900,g
